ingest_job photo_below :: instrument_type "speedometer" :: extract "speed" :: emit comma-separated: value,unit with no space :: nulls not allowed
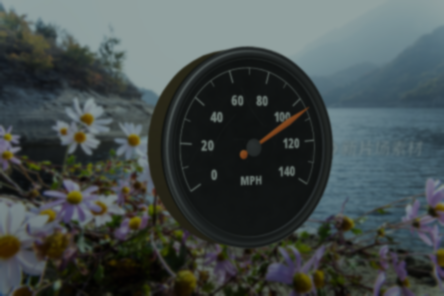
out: 105,mph
